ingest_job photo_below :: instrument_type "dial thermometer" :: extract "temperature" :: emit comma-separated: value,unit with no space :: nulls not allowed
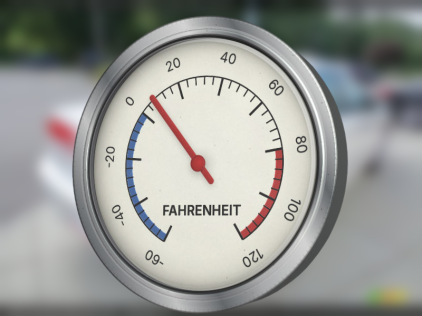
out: 8,°F
